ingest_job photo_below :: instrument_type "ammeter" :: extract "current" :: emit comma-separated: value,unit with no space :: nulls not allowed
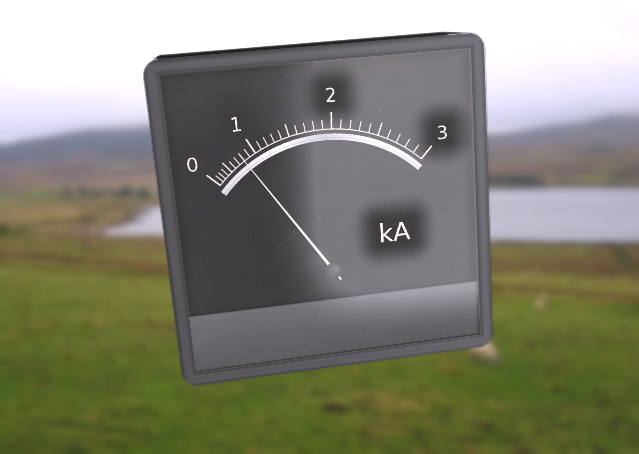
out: 0.8,kA
